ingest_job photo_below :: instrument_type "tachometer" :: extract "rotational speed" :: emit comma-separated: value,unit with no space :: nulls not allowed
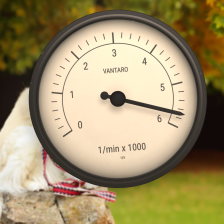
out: 5700,rpm
